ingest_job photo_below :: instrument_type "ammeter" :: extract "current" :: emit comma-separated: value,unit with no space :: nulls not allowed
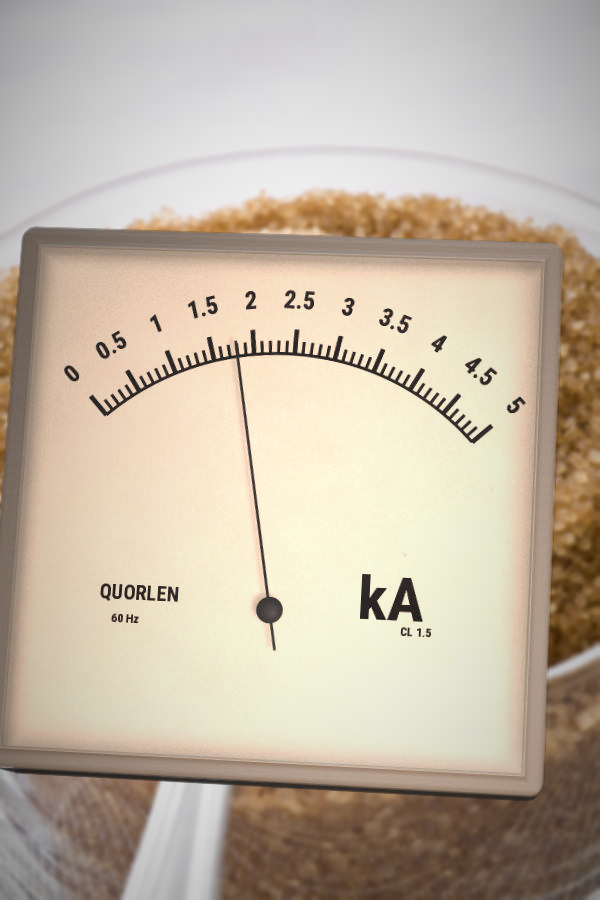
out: 1.8,kA
